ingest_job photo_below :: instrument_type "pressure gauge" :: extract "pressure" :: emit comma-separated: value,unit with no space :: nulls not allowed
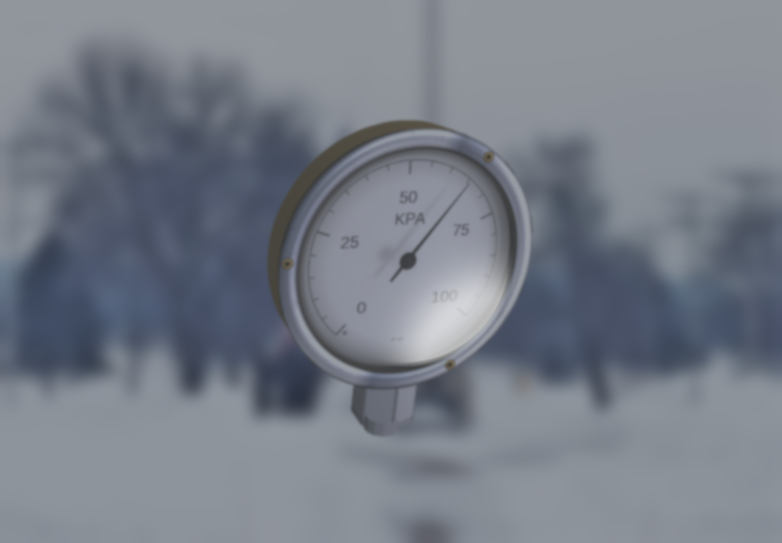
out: 65,kPa
